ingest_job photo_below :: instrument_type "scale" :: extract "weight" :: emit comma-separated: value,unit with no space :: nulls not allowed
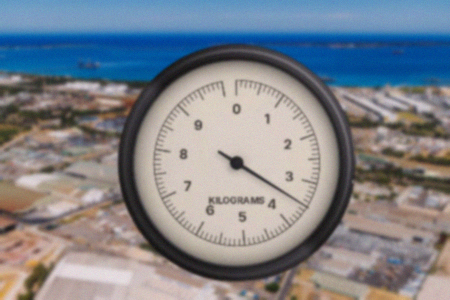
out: 3.5,kg
